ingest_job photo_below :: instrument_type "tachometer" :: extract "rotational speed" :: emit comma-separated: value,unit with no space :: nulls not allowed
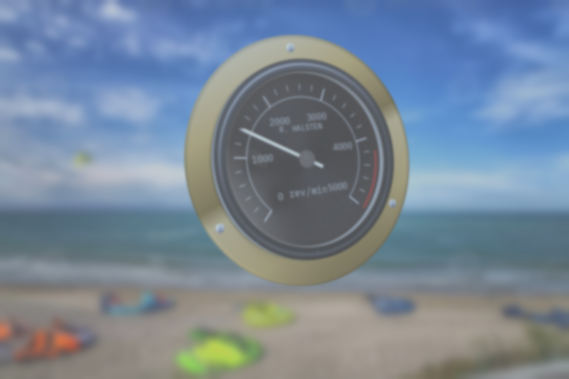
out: 1400,rpm
